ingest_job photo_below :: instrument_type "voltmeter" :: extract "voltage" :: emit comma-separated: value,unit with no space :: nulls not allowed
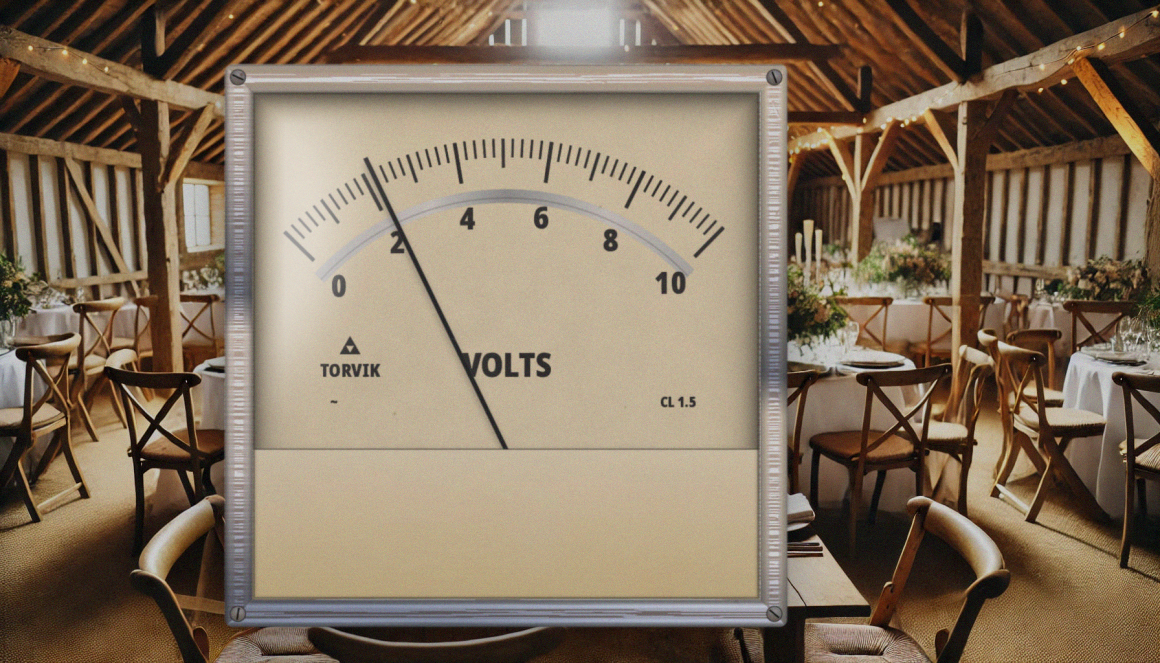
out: 2.2,V
